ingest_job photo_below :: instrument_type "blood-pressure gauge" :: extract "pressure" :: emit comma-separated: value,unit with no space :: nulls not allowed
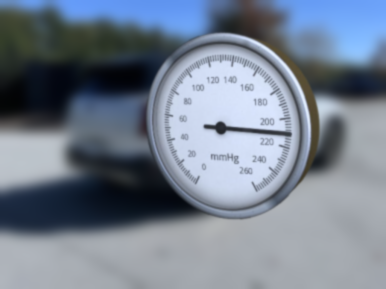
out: 210,mmHg
